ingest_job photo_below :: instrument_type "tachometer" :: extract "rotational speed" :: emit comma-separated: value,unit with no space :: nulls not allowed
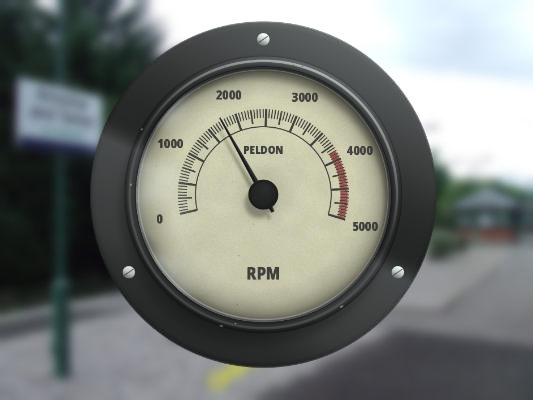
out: 1750,rpm
